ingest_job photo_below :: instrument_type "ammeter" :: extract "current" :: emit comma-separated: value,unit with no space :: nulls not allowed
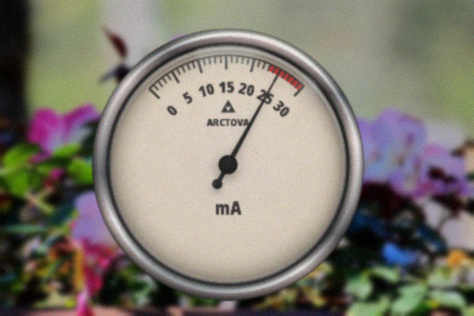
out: 25,mA
